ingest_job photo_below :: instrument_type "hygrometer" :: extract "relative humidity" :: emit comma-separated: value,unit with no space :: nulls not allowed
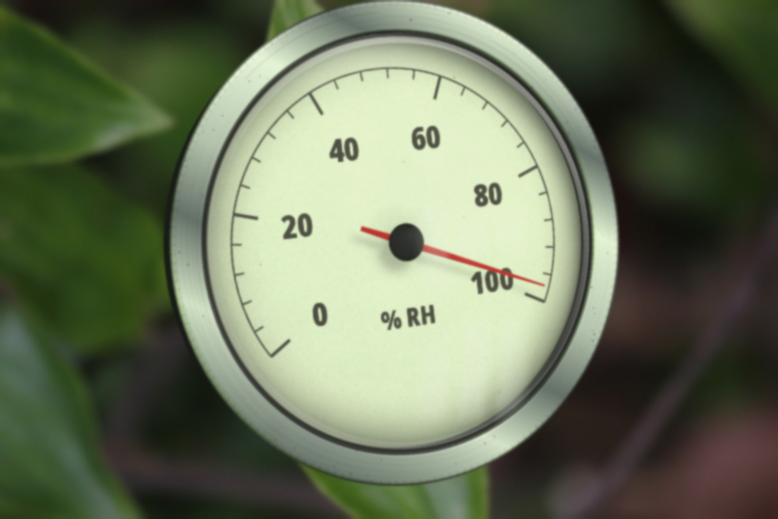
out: 98,%
